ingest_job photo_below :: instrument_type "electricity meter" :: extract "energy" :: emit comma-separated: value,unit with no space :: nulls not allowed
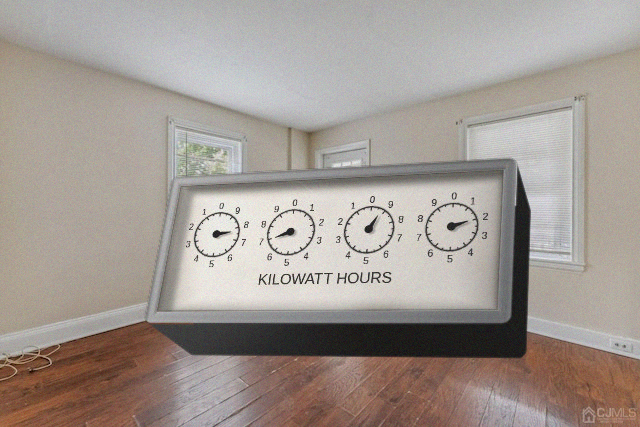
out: 7692,kWh
